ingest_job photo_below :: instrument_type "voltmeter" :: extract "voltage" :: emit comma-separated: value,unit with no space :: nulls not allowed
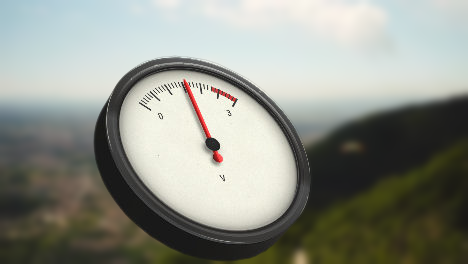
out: 1.5,V
